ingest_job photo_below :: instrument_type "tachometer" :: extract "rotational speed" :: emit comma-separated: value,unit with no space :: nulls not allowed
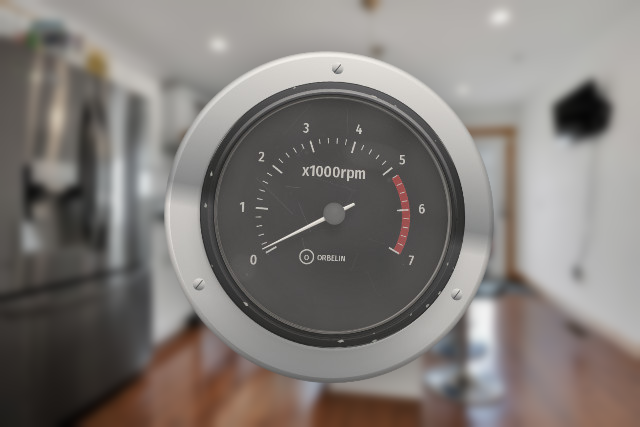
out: 100,rpm
